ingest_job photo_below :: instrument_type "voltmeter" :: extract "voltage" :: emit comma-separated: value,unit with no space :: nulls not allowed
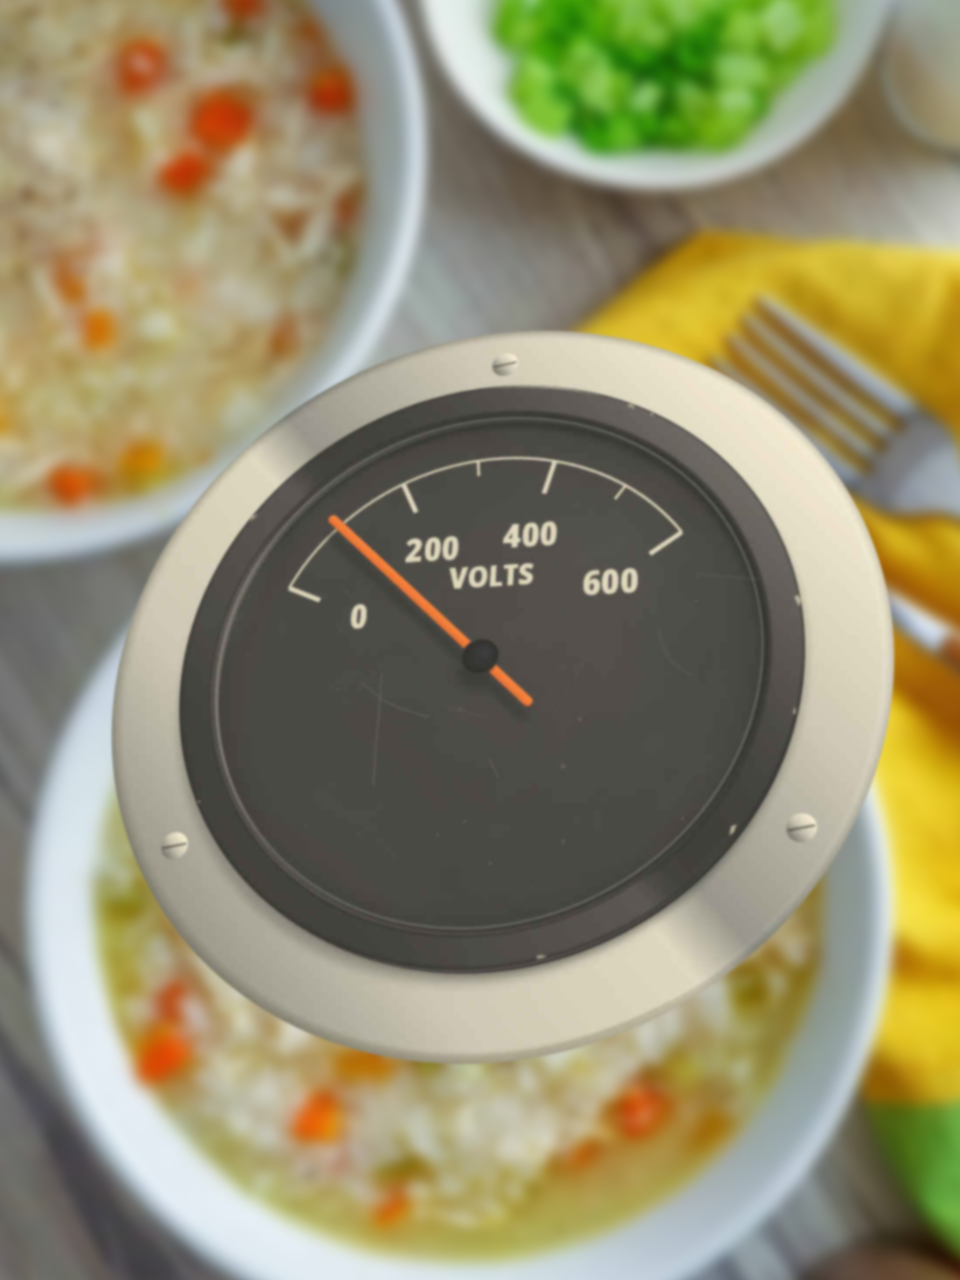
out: 100,V
